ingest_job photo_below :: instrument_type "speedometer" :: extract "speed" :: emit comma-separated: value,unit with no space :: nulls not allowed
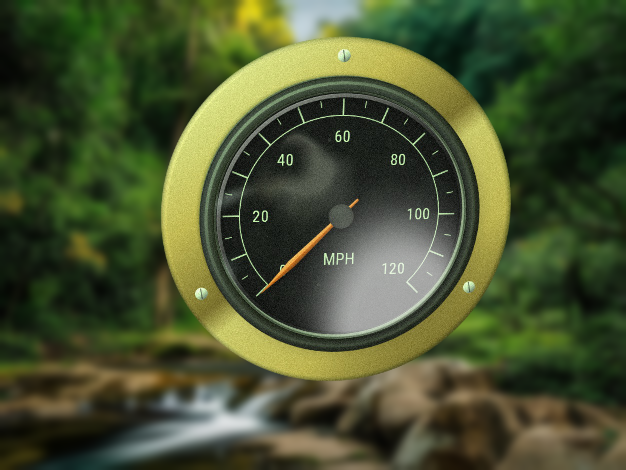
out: 0,mph
